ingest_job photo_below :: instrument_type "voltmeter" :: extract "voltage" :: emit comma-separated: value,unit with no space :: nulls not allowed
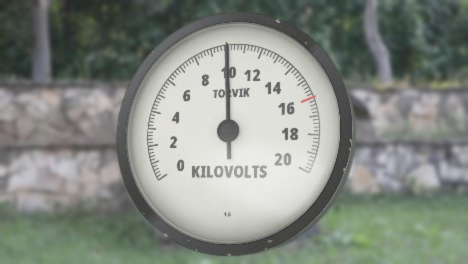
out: 10,kV
